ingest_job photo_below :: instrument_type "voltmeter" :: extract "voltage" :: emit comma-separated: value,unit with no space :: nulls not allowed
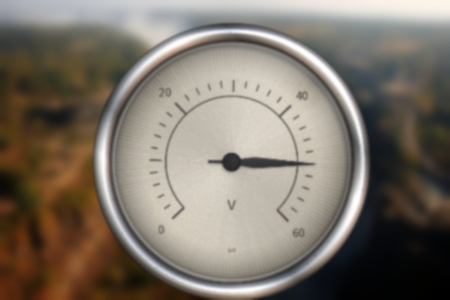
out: 50,V
